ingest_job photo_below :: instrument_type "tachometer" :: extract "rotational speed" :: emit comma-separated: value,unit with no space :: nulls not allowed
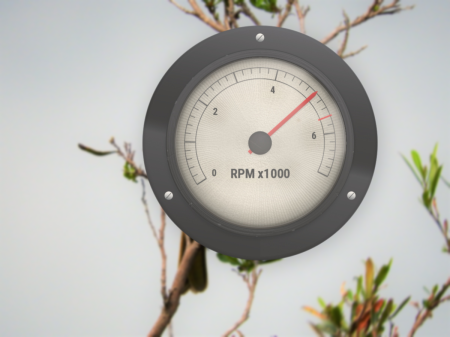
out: 5000,rpm
